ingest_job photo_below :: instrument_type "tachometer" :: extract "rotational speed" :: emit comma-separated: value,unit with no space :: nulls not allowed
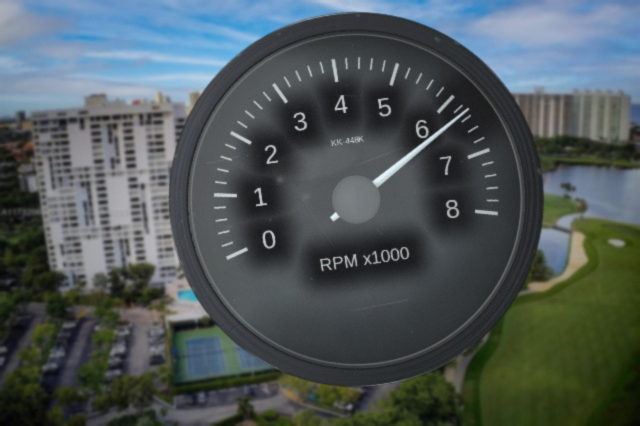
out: 6300,rpm
